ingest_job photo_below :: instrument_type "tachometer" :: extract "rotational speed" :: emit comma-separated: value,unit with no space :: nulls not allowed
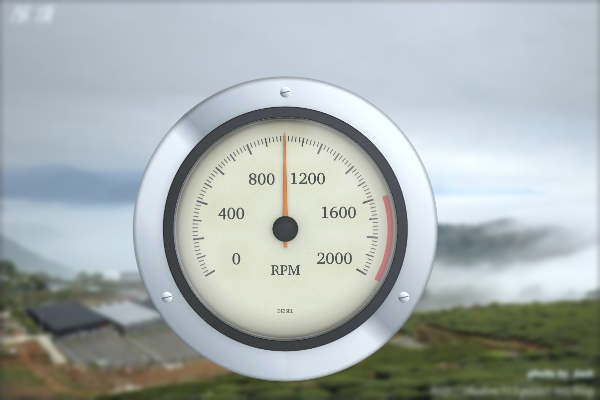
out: 1000,rpm
